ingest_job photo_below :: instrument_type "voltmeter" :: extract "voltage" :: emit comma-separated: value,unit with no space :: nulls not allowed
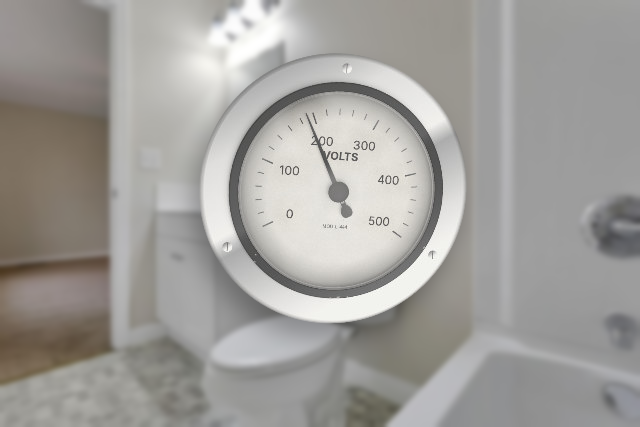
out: 190,V
